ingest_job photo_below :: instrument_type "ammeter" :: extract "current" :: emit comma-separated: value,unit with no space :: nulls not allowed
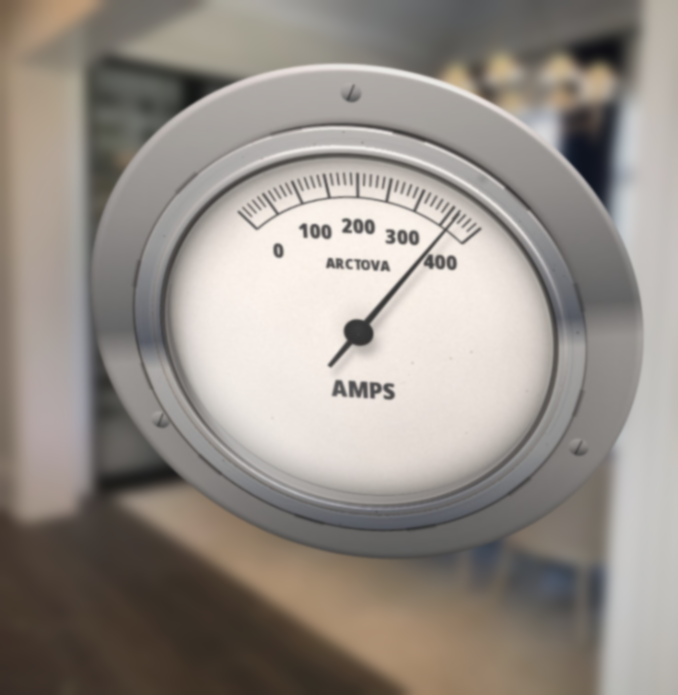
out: 360,A
